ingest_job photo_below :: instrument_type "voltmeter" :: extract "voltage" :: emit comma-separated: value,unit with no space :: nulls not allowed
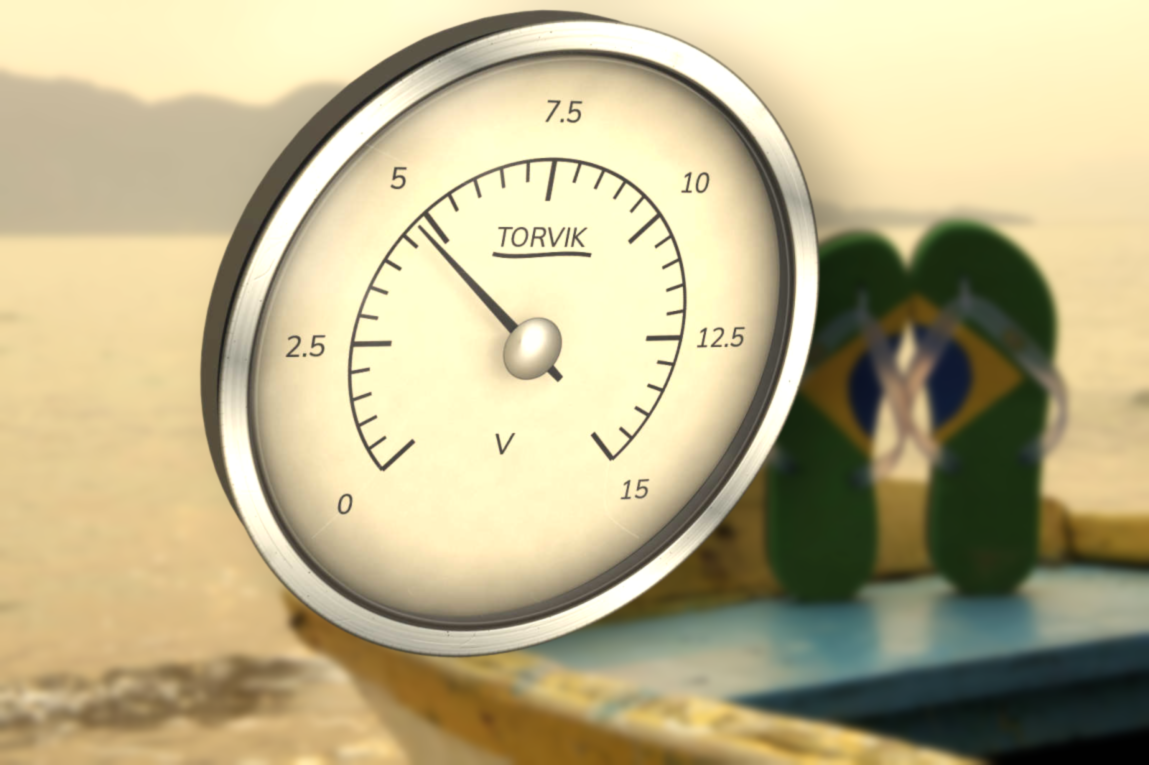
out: 4.75,V
